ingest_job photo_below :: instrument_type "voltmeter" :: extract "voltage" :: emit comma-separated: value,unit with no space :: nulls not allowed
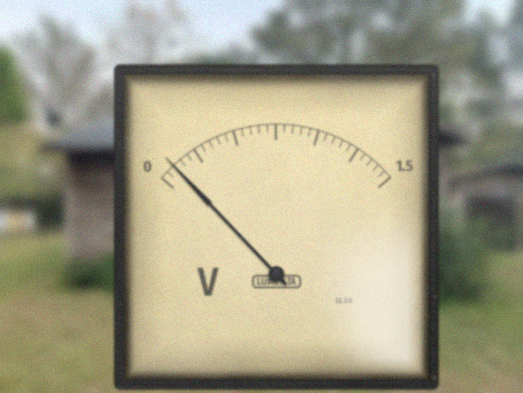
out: 0.1,V
